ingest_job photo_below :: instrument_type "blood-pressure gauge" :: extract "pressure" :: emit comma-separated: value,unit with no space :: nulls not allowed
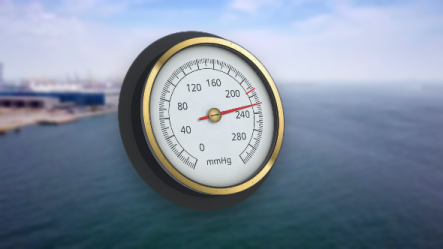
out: 230,mmHg
